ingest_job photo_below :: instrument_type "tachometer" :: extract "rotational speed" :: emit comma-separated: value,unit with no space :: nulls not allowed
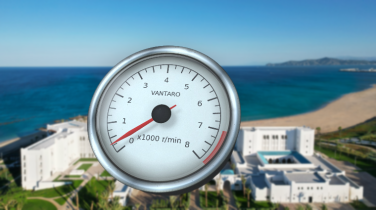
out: 250,rpm
